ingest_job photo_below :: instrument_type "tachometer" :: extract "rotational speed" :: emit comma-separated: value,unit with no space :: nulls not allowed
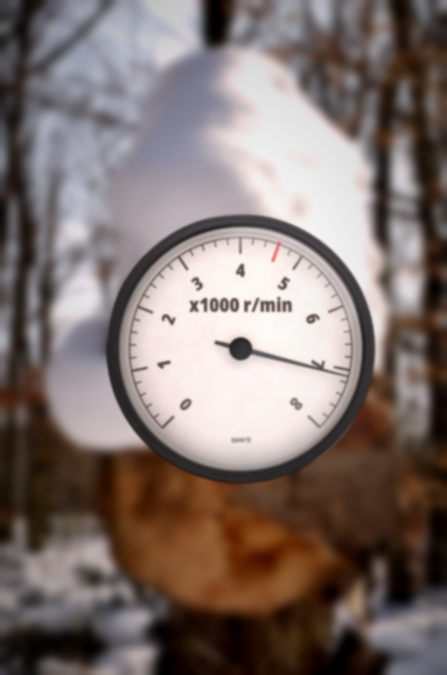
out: 7100,rpm
